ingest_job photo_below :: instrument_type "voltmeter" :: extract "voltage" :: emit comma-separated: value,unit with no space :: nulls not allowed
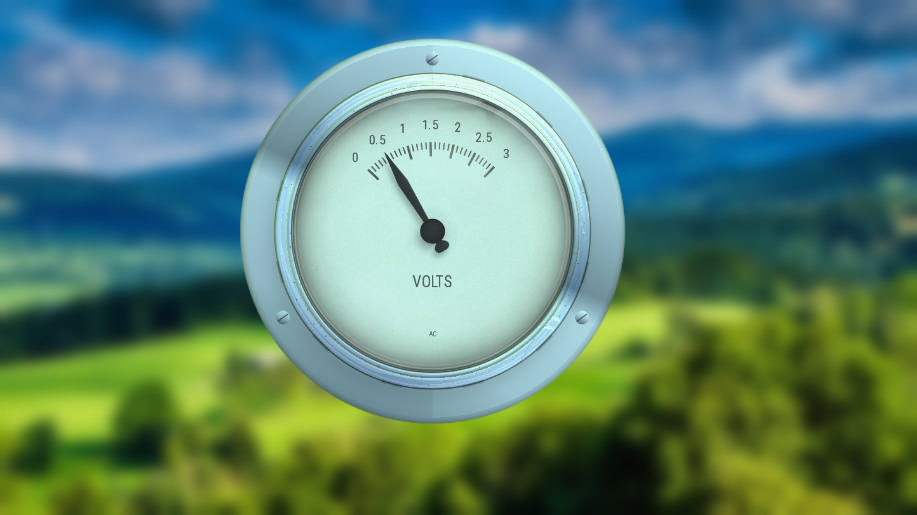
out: 0.5,V
